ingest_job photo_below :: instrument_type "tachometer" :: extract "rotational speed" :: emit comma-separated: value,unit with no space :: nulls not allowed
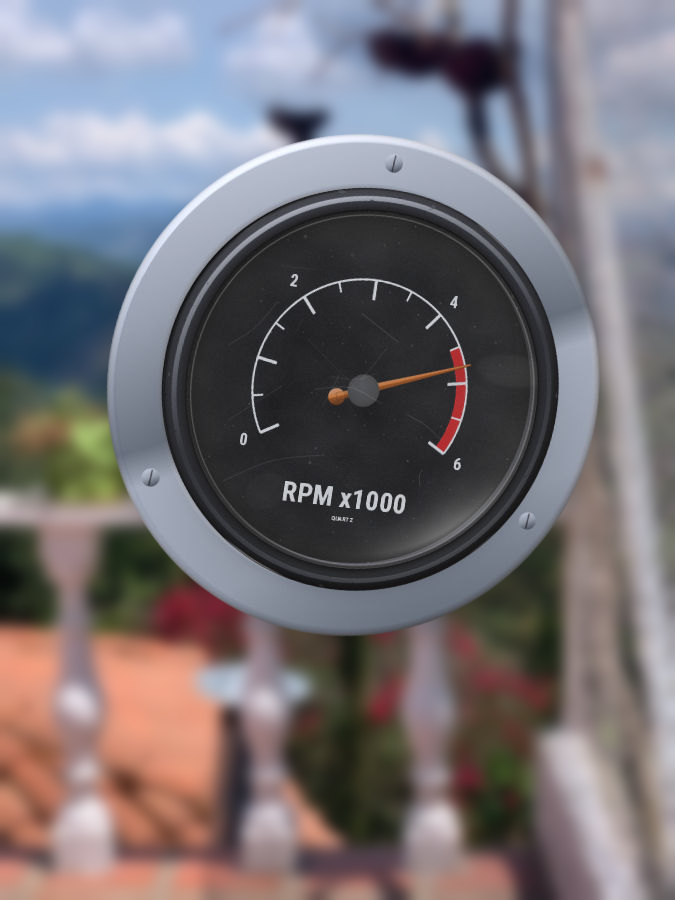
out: 4750,rpm
